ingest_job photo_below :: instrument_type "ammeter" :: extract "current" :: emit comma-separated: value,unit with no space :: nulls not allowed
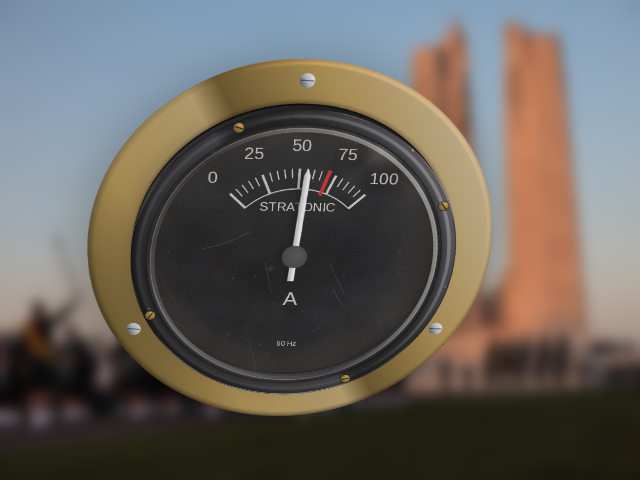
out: 55,A
